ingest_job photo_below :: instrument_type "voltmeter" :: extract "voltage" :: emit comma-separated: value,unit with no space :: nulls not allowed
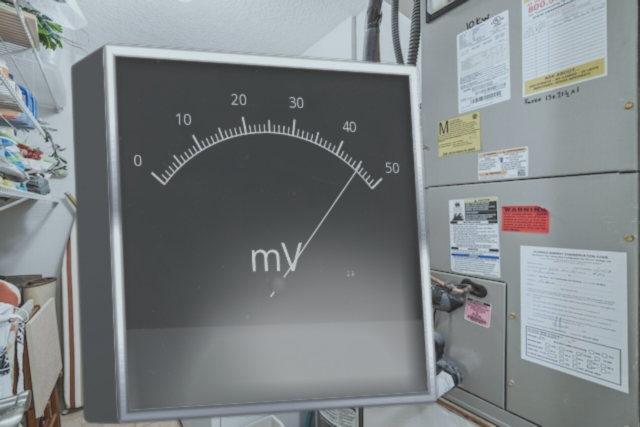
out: 45,mV
